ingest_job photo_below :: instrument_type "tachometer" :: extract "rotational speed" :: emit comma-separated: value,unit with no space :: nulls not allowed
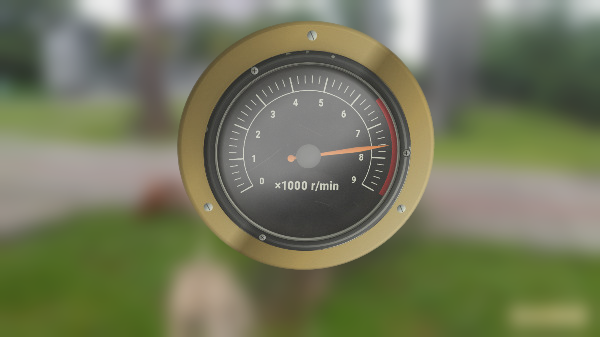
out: 7600,rpm
